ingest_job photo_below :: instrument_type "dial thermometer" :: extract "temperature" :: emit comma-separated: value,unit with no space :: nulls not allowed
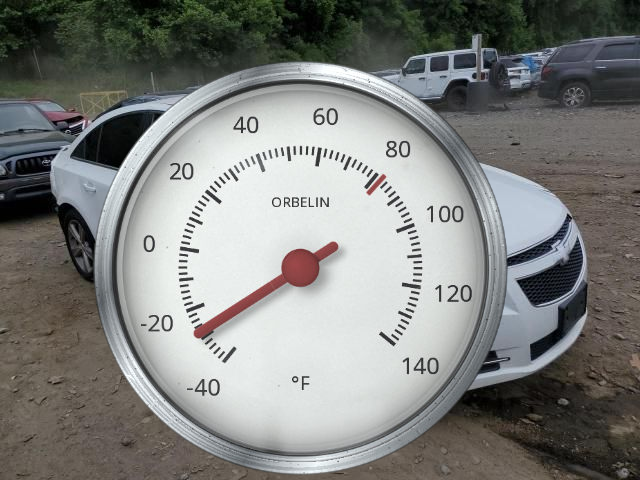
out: -28,°F
